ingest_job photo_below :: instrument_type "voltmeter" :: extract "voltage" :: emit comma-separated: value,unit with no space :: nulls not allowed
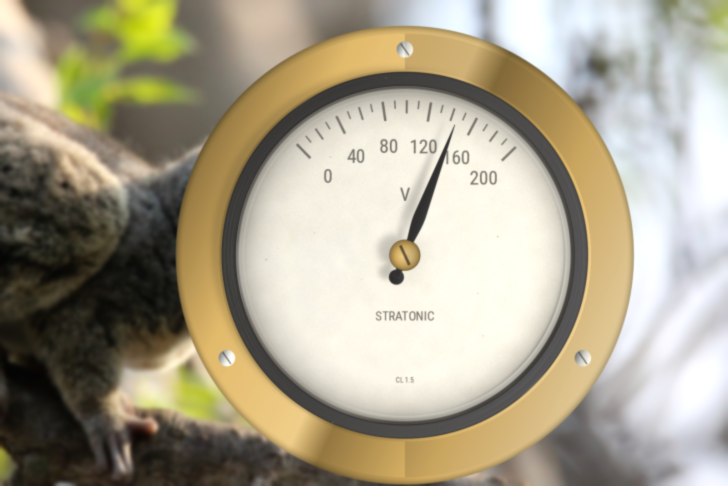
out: 145,V
